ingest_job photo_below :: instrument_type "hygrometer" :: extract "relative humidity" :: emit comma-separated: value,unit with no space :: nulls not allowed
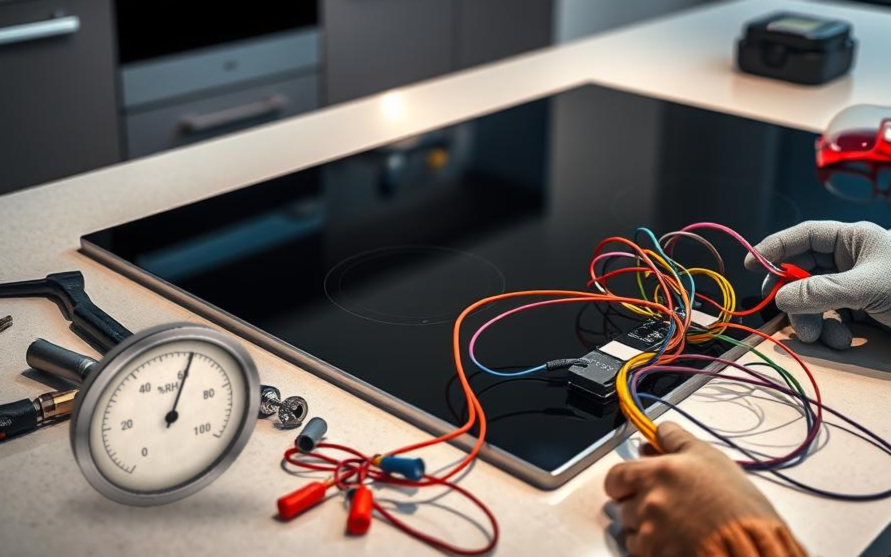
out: 60,%
